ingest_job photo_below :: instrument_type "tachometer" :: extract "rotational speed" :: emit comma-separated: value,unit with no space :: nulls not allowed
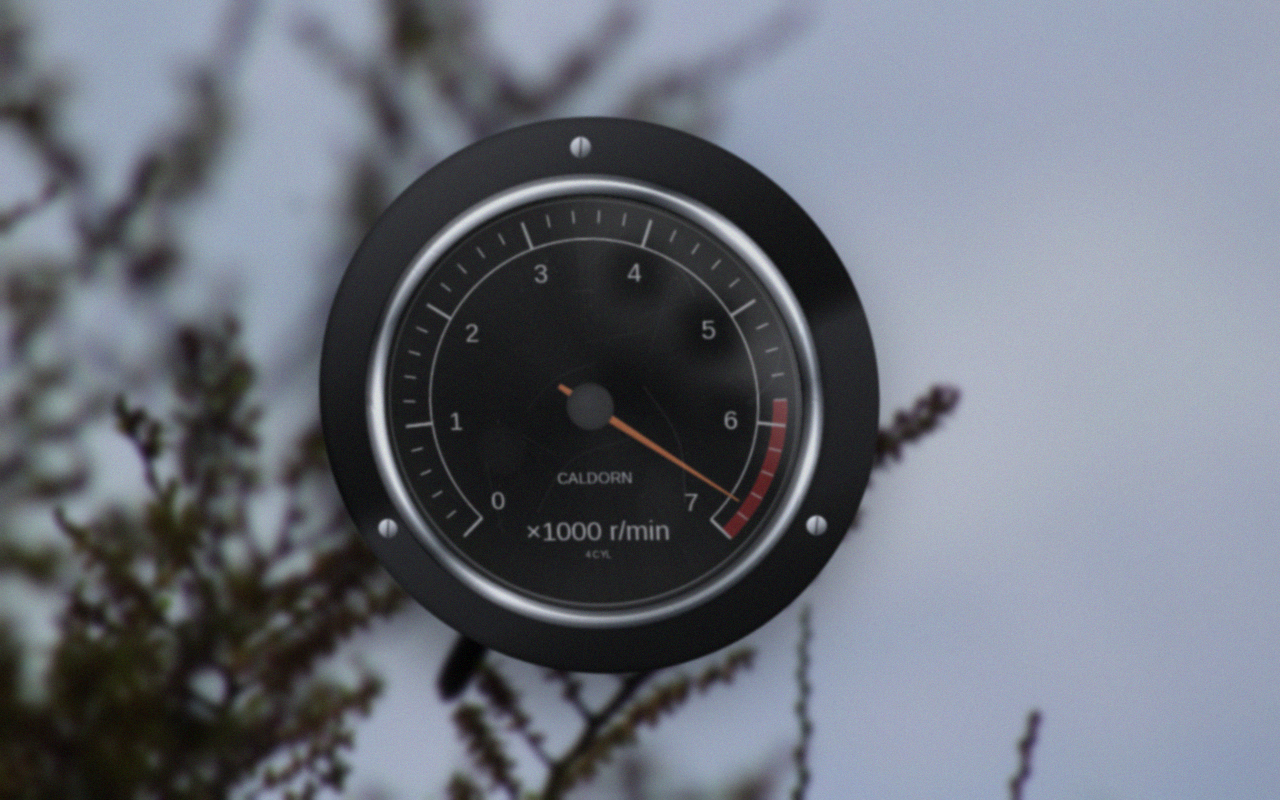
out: 6700,rpm
